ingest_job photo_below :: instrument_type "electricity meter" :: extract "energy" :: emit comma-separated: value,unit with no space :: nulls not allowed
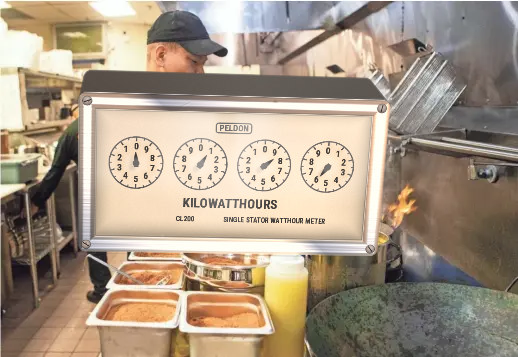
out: 86,kWh
